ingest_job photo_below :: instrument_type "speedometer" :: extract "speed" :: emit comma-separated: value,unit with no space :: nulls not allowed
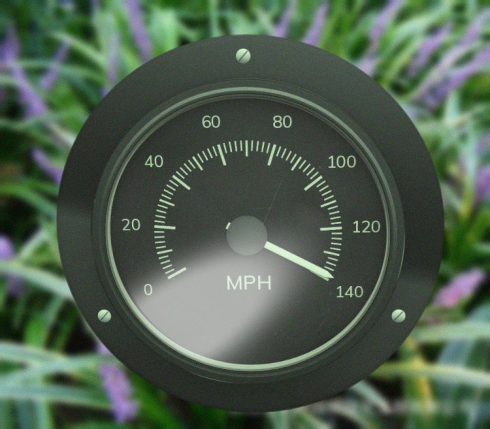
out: 138,mph
